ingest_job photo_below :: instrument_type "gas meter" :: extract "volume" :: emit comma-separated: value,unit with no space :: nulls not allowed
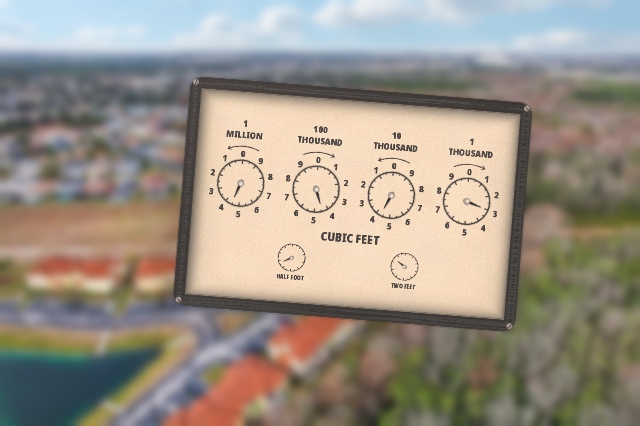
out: 444300,ft³
